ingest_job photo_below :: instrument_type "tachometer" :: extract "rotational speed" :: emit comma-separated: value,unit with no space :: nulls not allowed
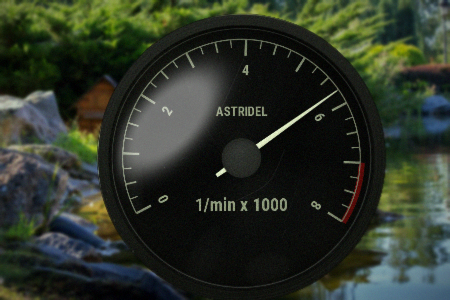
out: 5750,rpm
